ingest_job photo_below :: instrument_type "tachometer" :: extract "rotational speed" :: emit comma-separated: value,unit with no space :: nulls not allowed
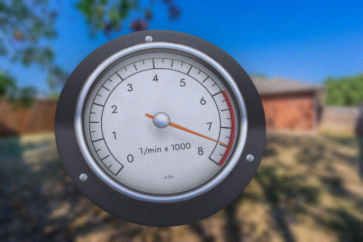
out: 7500,rpm
